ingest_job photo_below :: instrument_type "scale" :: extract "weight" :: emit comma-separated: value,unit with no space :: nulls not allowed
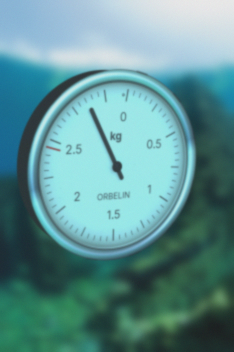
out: 2.85,kg
